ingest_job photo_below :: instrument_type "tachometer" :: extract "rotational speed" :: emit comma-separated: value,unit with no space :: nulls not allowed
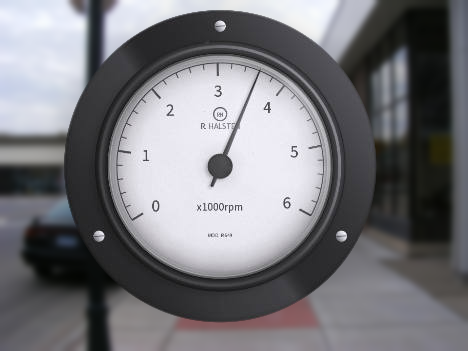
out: 3600,rpm
